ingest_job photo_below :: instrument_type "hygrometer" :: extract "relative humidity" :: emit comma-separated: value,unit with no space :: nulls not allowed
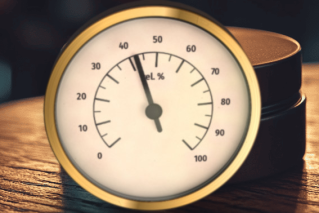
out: 42.5,%
